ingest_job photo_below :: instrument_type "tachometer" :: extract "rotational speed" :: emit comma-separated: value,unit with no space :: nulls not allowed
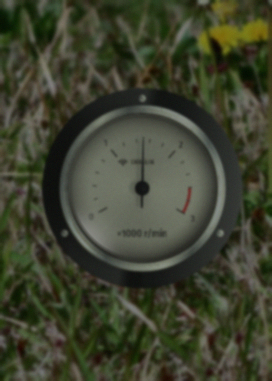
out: 1500,rpm
